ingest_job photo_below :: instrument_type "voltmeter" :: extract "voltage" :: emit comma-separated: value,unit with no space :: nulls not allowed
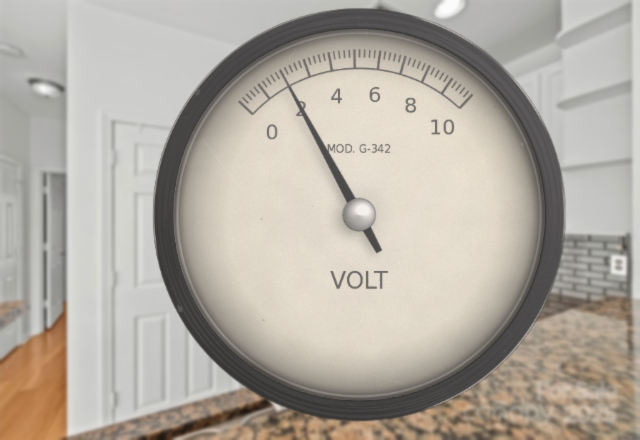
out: 2,V
